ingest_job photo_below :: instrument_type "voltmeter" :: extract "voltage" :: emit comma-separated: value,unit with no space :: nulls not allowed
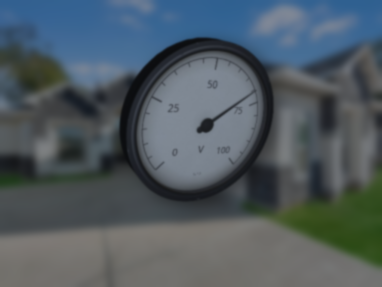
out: 70,V
